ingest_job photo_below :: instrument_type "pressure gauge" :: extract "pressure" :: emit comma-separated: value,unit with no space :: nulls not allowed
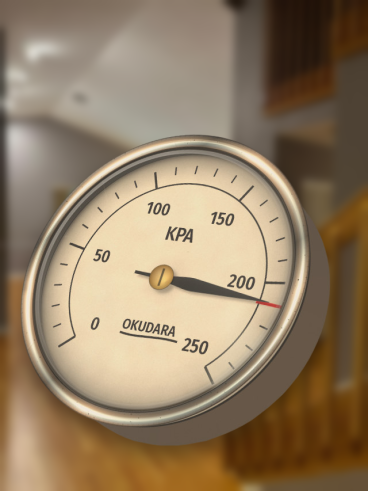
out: 210,kPa
